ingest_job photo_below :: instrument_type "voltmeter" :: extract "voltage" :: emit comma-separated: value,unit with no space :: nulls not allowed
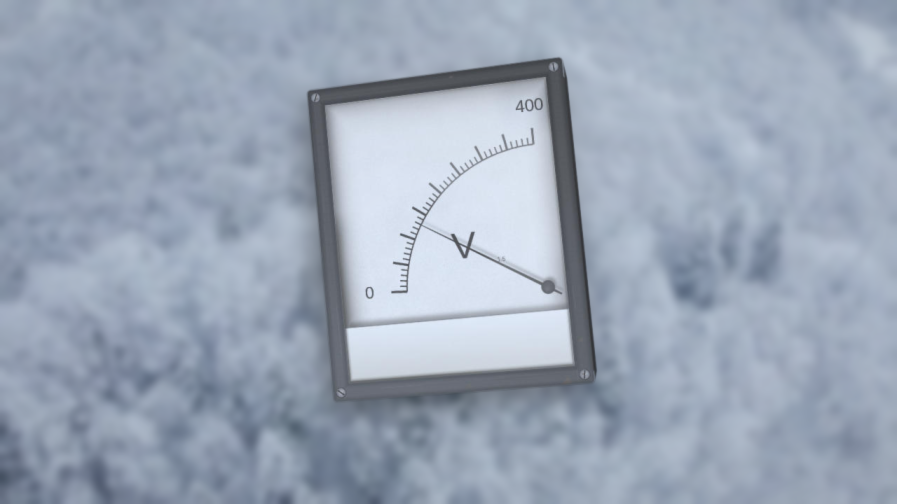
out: 130,V
